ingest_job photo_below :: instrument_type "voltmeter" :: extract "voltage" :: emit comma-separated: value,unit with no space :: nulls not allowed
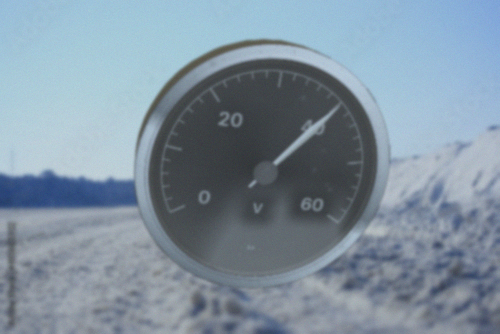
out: 40,V
